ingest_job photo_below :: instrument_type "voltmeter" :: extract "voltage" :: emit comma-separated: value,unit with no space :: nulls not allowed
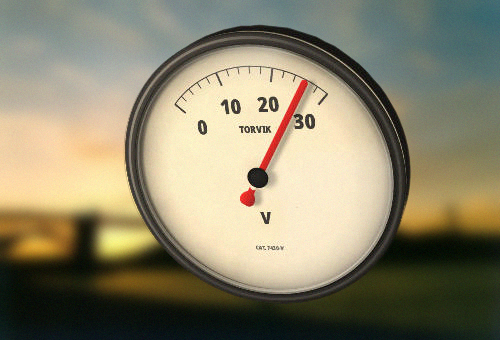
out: 26,V
